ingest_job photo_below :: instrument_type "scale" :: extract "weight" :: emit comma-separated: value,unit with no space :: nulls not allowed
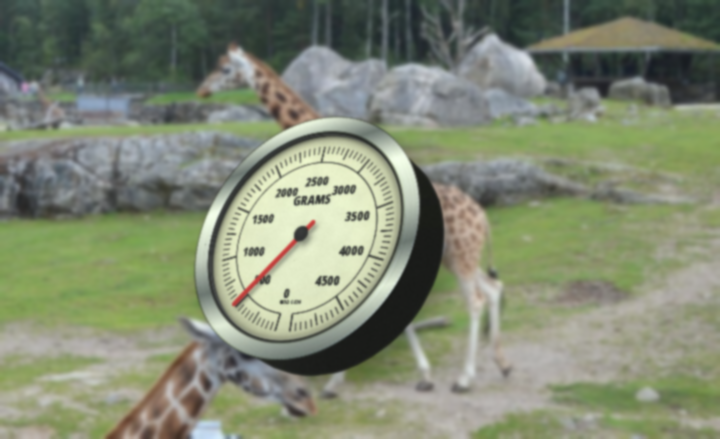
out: 500,g
